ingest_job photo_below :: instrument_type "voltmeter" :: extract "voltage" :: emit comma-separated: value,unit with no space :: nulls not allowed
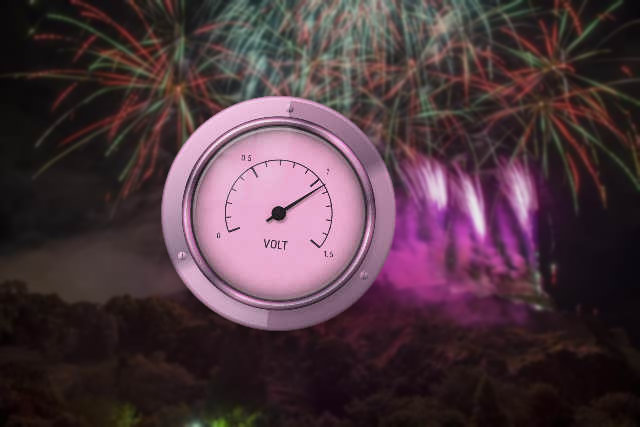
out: 1.05,V
